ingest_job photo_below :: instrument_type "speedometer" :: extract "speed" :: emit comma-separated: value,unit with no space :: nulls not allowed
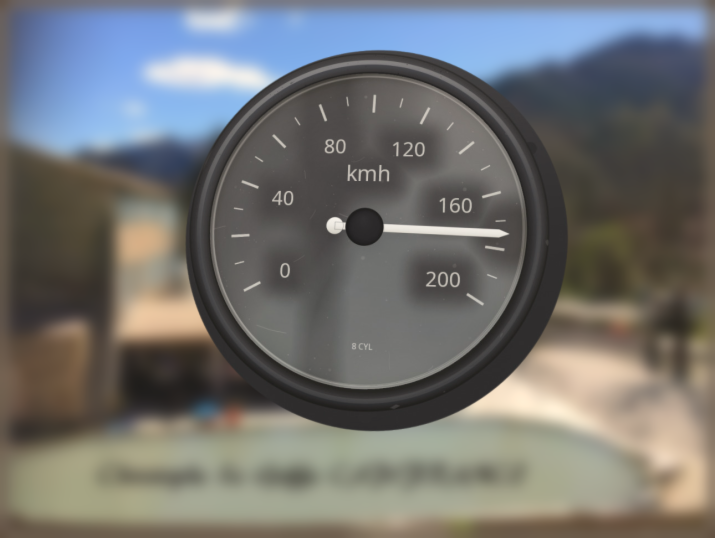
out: 175,km/h
